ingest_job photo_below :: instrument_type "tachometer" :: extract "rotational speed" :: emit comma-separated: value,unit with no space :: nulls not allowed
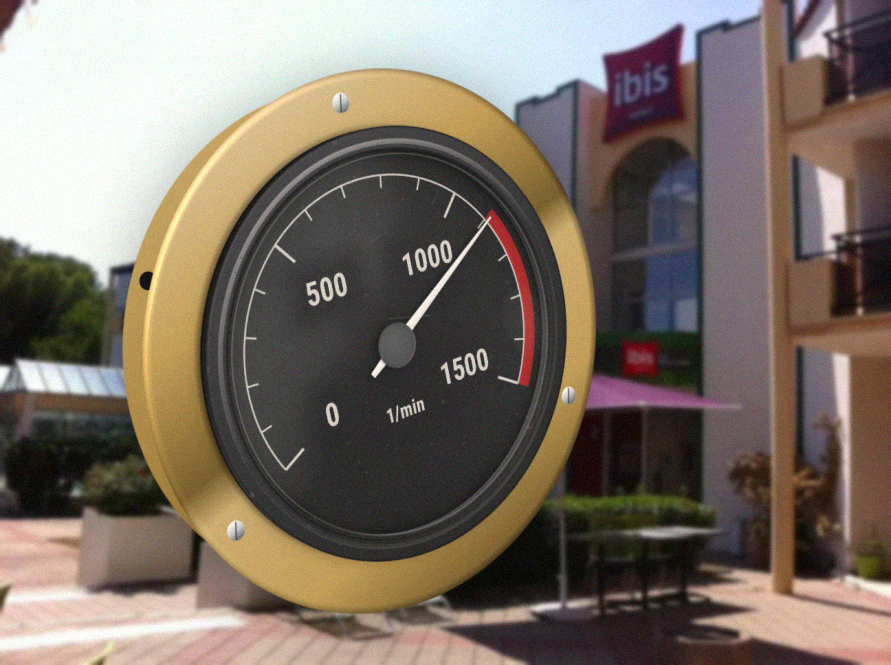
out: 1100,rpm
